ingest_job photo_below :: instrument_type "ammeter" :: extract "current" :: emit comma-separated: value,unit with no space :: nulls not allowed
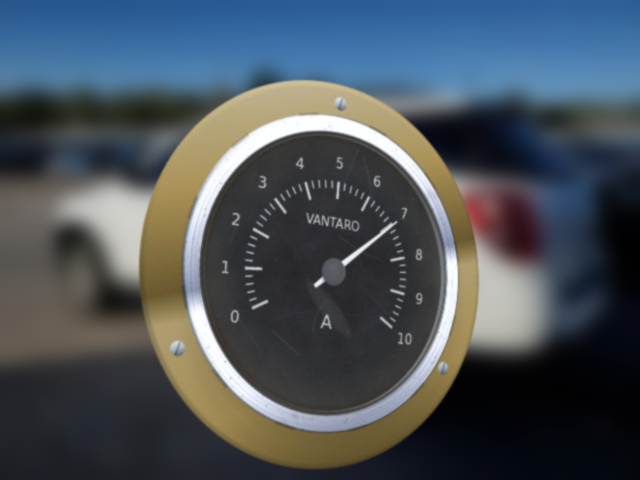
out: 7,A
